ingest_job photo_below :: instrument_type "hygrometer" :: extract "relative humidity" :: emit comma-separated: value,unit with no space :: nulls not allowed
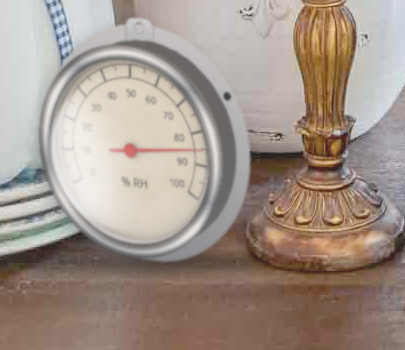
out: 85,%
